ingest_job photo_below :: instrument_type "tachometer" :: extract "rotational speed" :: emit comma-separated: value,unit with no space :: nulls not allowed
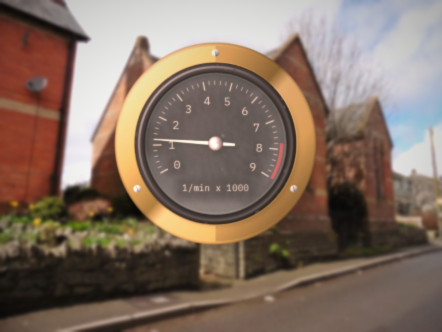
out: 1200,rpm
